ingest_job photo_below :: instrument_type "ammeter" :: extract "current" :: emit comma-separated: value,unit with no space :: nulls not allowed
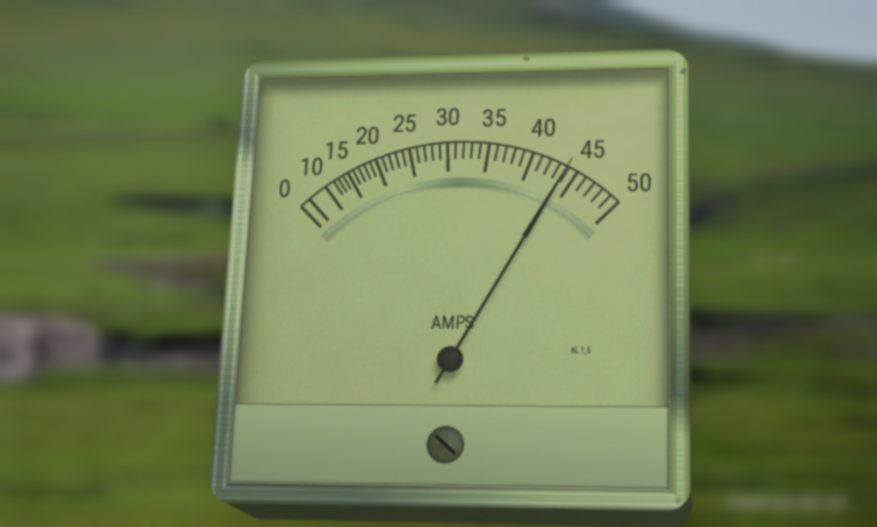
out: 44,A
